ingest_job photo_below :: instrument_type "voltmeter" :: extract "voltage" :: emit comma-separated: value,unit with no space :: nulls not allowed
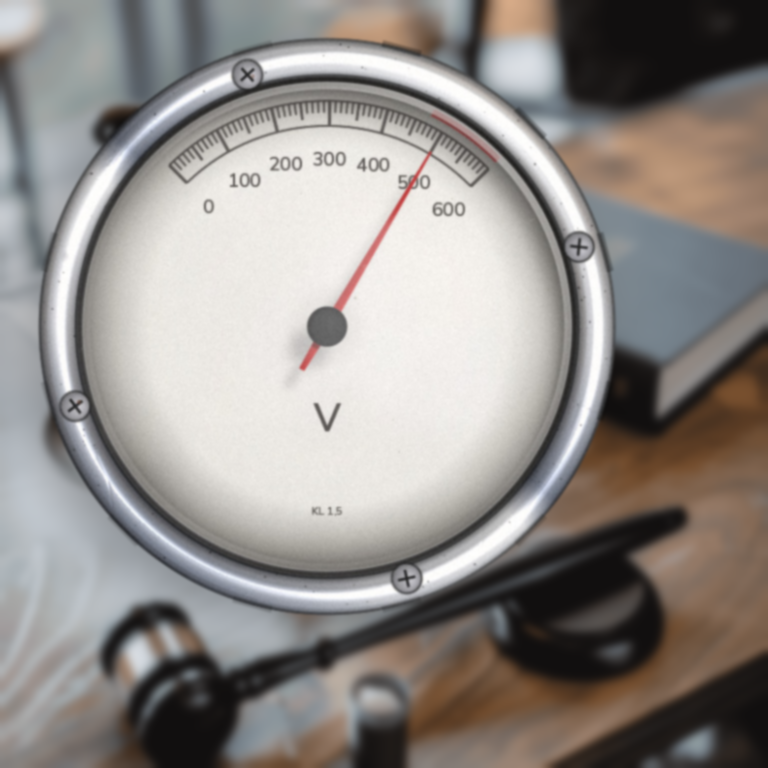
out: 500,V
